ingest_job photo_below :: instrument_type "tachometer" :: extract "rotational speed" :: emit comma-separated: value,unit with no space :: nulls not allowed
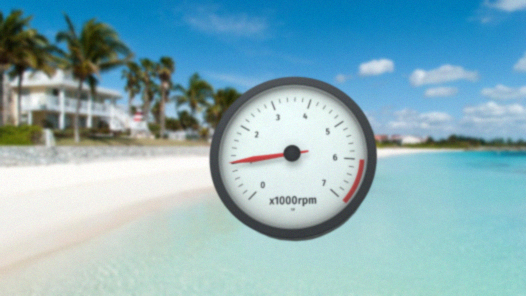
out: 1000,rpm
